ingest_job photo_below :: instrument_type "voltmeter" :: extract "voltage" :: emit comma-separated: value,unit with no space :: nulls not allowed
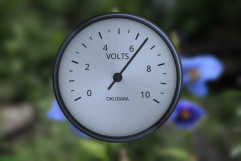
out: 6.5,V
